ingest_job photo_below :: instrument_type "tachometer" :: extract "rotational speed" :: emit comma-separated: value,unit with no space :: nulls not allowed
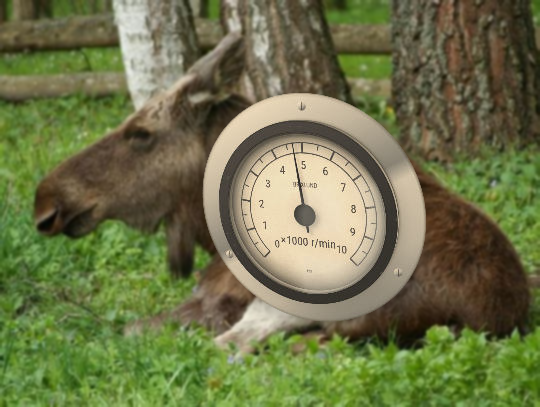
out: 4750,rpm
